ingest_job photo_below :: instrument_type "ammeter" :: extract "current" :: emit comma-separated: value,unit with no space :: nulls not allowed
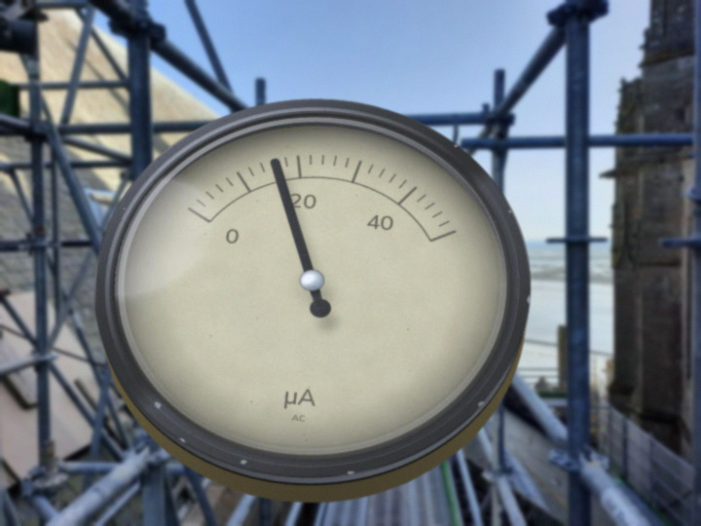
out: 16,µA
